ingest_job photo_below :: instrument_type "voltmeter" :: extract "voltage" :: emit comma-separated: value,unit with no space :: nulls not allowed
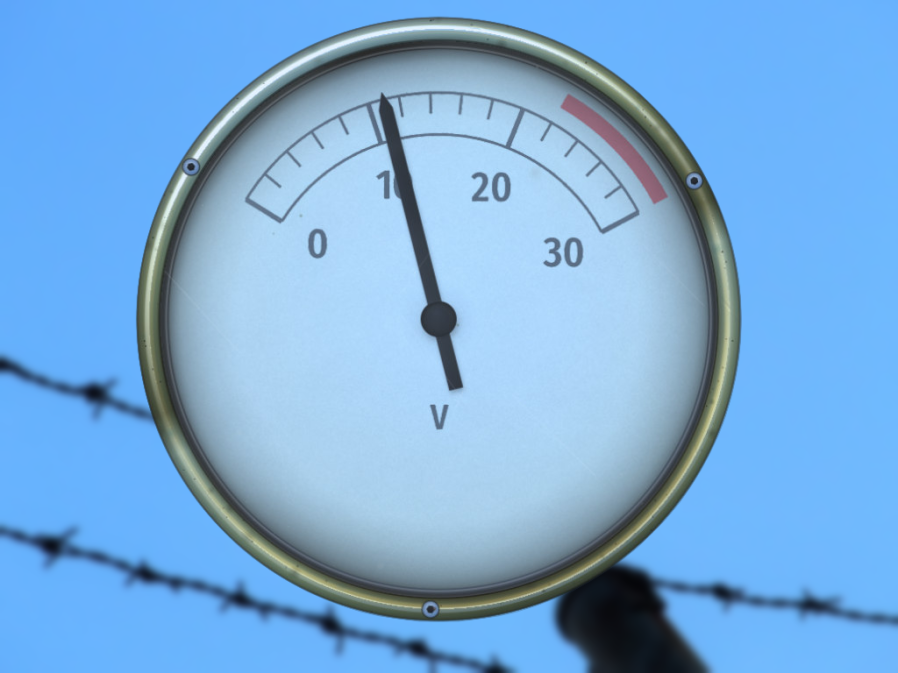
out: 11,V
